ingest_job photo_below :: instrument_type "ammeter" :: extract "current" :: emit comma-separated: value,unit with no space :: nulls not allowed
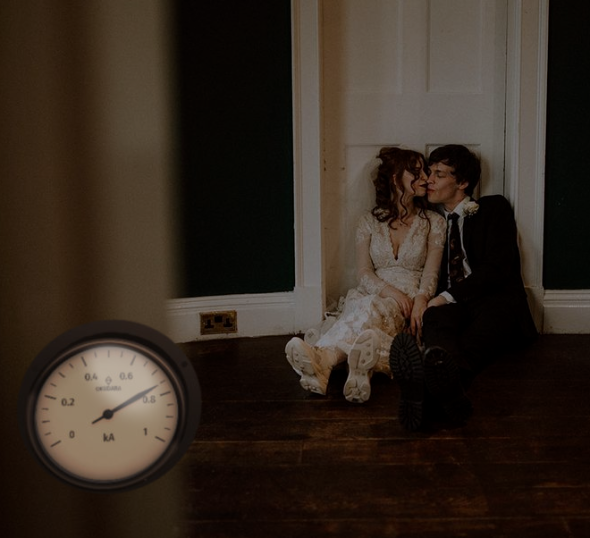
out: 0.75,kA
